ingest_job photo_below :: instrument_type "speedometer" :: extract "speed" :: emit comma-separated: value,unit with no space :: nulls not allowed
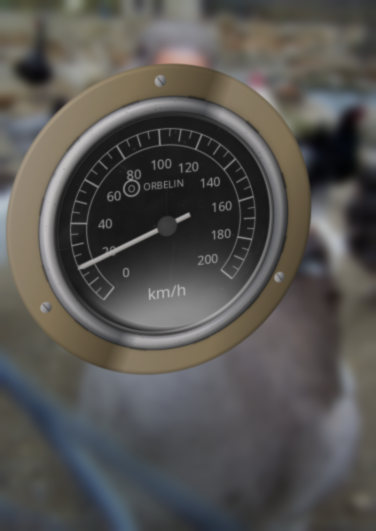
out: 20,km/h
